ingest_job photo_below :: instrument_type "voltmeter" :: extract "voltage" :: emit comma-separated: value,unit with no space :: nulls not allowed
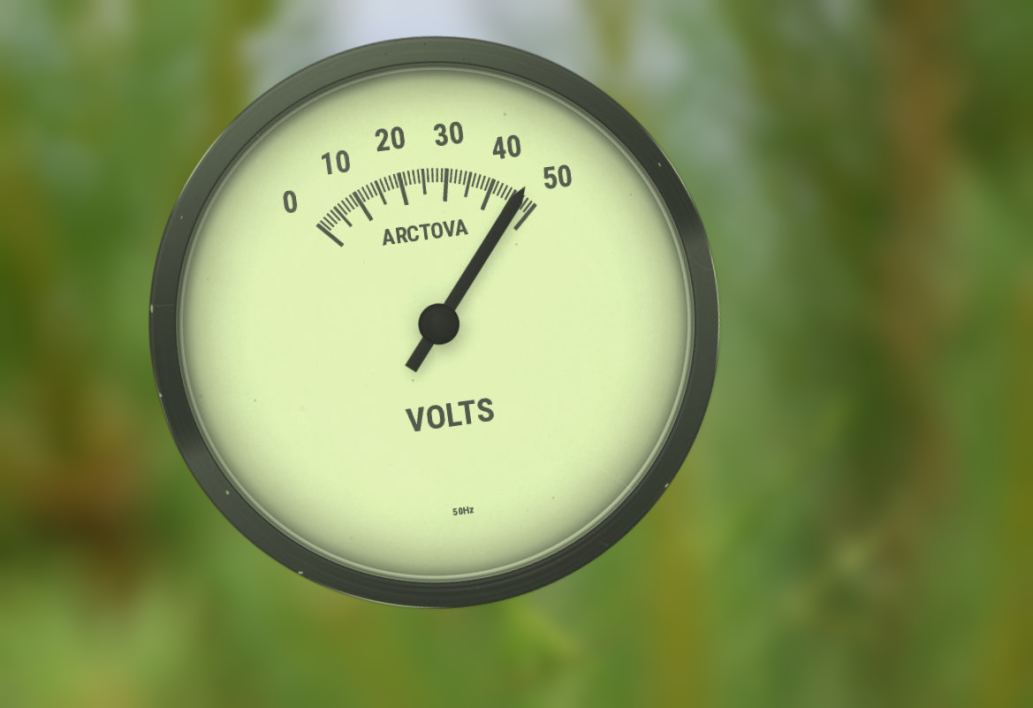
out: 46,V
